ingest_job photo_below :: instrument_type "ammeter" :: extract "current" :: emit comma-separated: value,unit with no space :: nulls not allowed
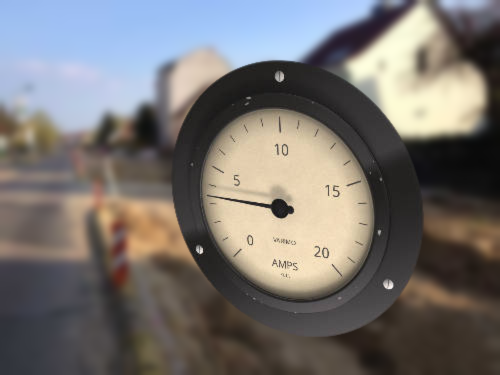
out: 3.5,A
